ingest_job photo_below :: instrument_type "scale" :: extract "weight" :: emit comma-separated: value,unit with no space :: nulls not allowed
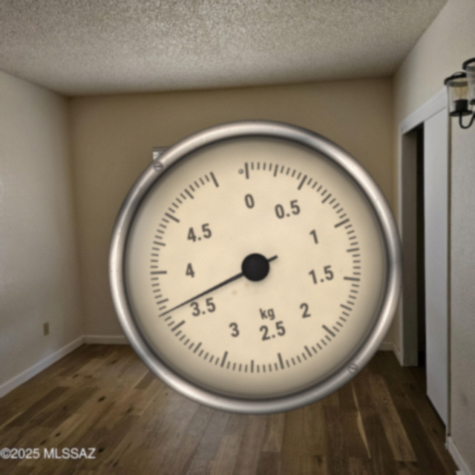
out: 3.65,kg
